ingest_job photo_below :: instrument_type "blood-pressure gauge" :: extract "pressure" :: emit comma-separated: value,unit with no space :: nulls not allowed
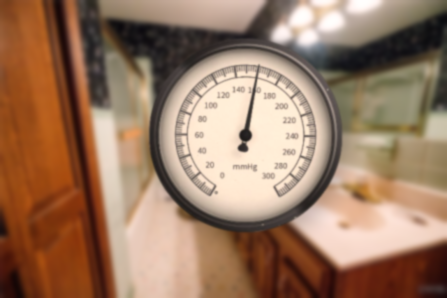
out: 160,mmHg
